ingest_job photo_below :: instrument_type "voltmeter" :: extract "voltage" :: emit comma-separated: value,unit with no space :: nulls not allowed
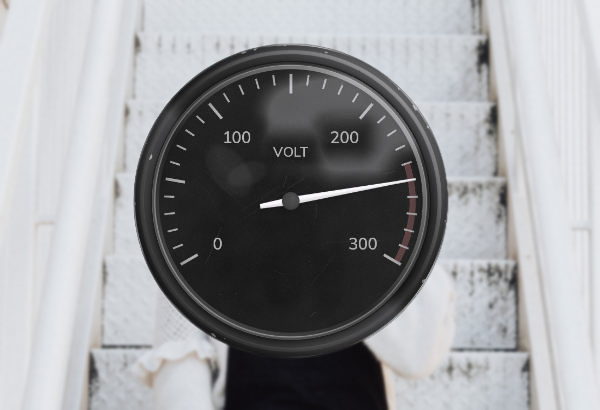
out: 250,V
